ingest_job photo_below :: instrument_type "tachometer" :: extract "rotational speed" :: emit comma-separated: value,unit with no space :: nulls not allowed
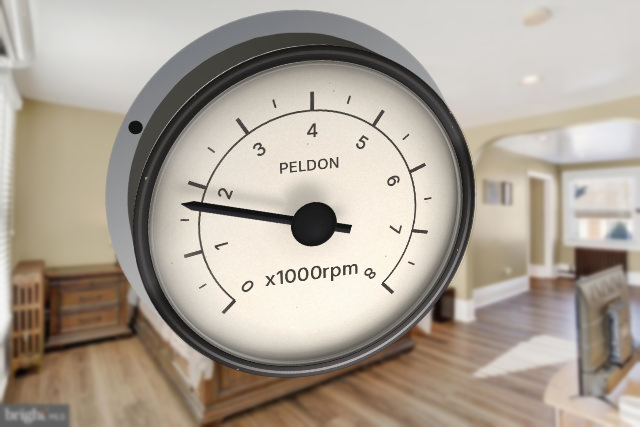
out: 1750,rpm
